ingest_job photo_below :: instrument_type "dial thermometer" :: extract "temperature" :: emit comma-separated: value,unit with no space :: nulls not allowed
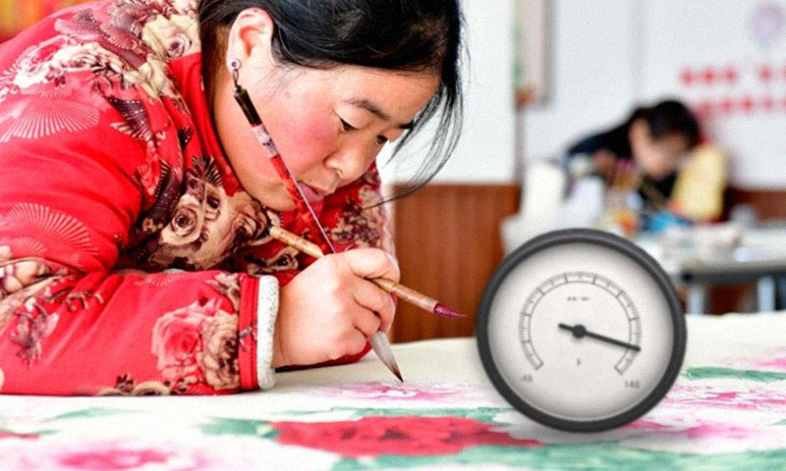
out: 120,°F
